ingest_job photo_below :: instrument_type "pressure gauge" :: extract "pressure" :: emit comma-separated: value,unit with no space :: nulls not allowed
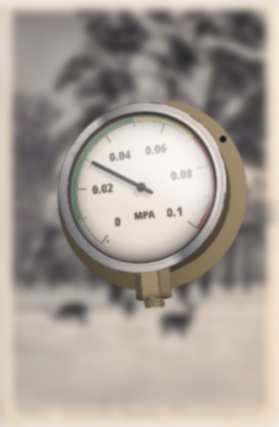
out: 0.03,MPa
